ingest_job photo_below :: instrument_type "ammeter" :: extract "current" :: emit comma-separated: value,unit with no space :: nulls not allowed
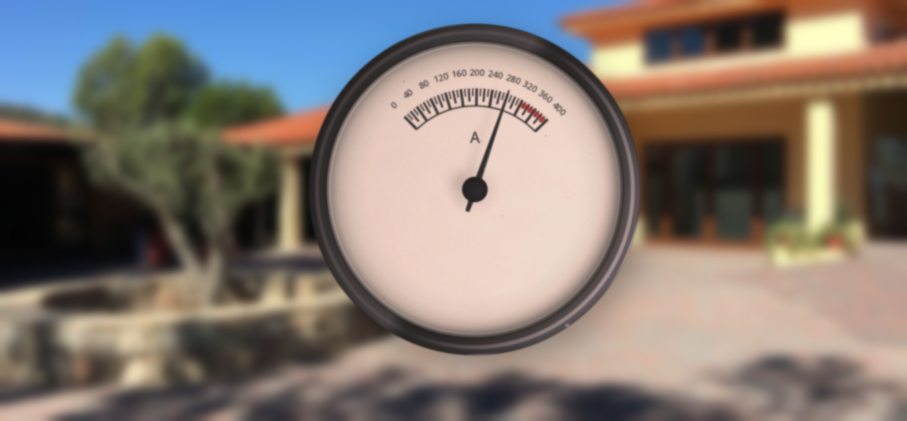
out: 280,A
